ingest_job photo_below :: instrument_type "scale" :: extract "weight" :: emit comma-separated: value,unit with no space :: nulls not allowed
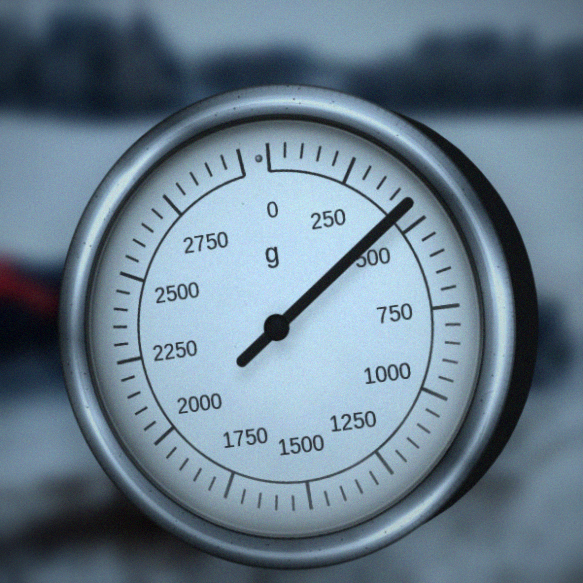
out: 450,g
